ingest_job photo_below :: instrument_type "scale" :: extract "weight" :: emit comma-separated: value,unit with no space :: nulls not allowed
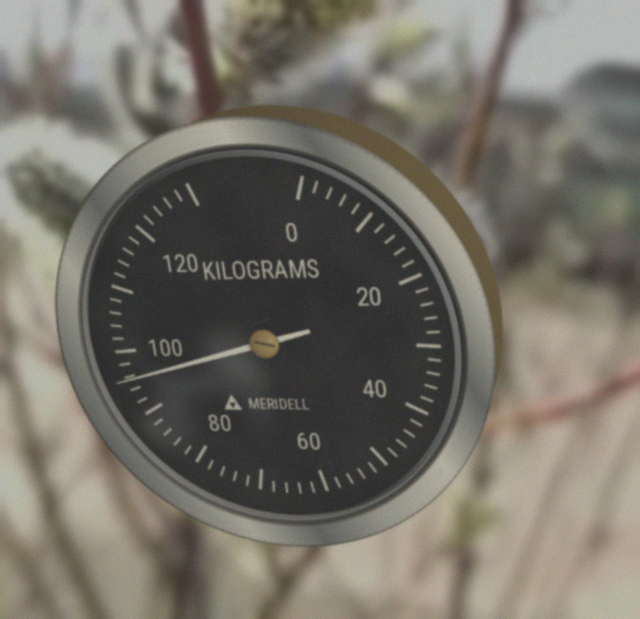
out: 96,kg
